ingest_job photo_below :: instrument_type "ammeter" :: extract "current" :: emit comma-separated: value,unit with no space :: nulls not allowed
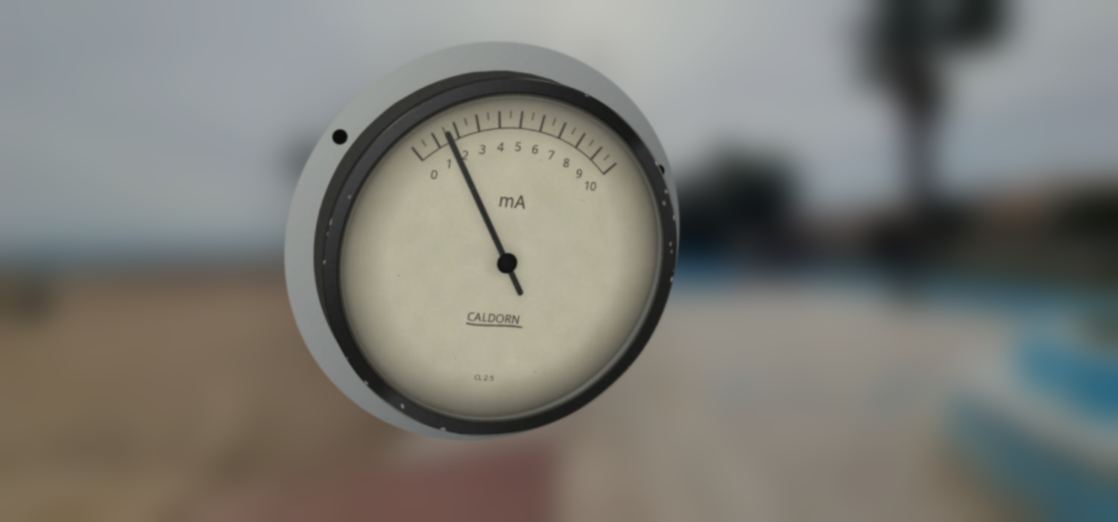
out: 1.5,mA
